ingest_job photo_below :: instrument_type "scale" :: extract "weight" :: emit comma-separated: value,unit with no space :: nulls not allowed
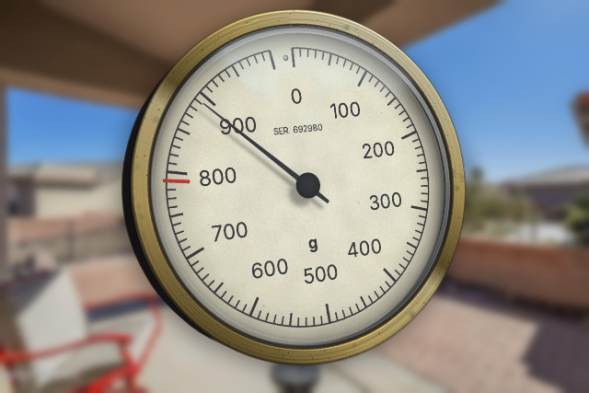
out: 890,g
